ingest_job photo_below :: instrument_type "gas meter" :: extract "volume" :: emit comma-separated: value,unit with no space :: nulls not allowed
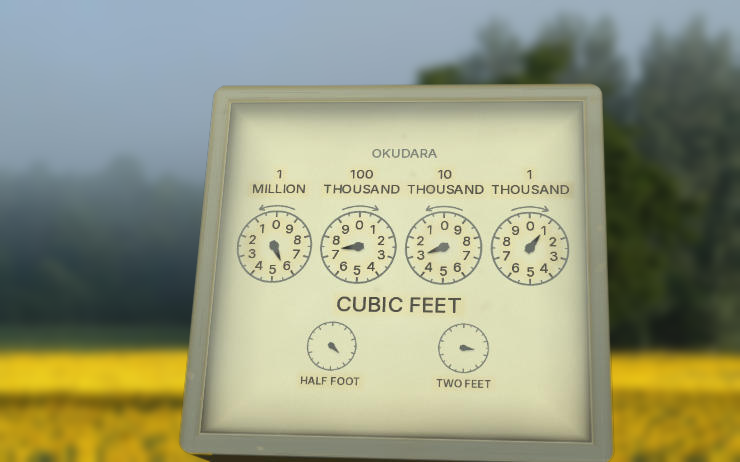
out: 573100,ft³
